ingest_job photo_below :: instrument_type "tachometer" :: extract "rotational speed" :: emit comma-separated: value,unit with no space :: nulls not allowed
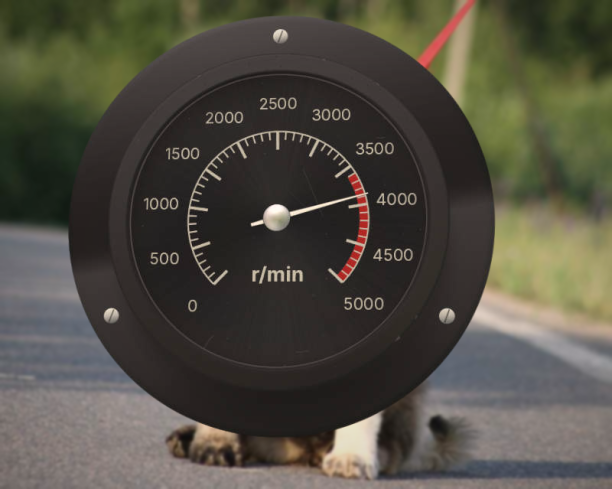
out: 3900,rpm
